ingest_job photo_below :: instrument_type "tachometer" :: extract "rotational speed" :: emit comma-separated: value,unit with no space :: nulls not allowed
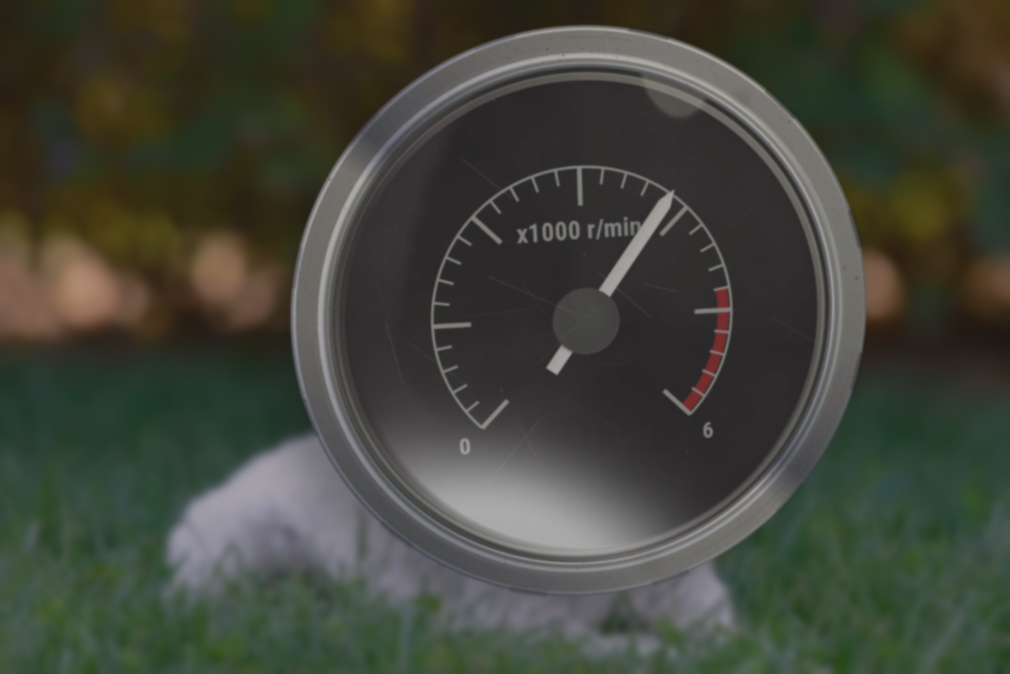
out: 3800,rpm
